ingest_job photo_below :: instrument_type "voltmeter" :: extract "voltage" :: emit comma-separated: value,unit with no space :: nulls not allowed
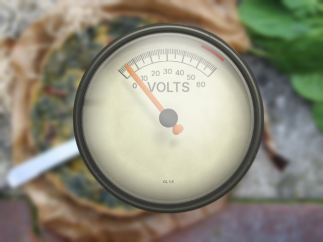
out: 5,V
